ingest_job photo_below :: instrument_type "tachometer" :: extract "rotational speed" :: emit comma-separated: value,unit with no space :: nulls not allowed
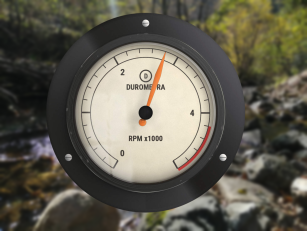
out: 2800,rpm
